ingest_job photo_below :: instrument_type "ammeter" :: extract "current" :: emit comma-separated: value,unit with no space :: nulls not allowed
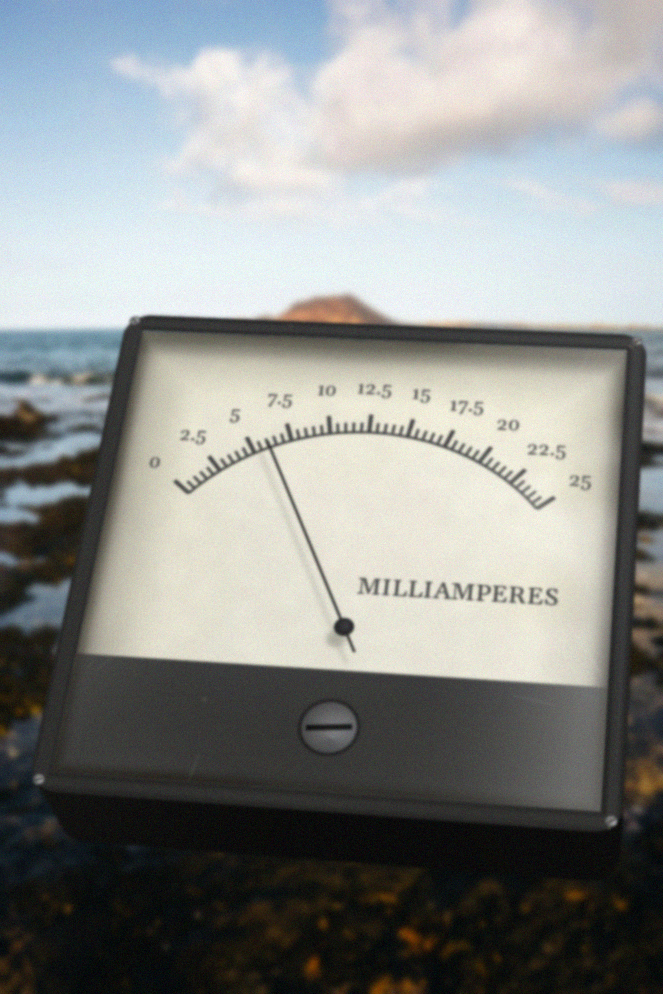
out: 6,mA
